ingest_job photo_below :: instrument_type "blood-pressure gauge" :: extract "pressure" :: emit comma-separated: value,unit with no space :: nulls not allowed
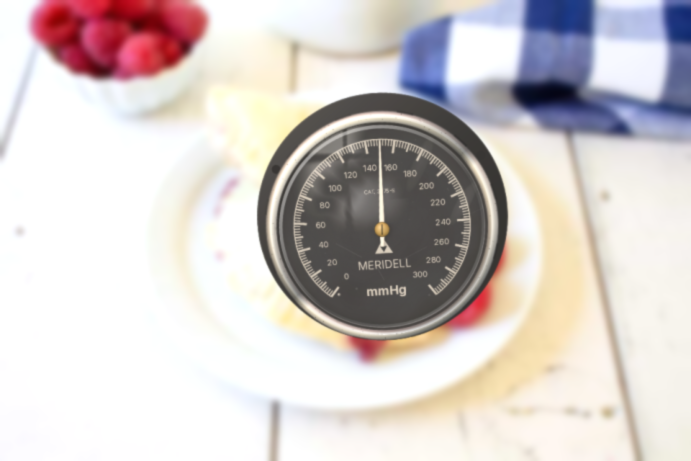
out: 150,mmHg
